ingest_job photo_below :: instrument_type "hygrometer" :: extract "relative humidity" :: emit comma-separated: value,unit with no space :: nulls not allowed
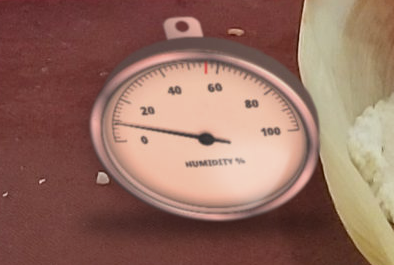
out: 10,%
